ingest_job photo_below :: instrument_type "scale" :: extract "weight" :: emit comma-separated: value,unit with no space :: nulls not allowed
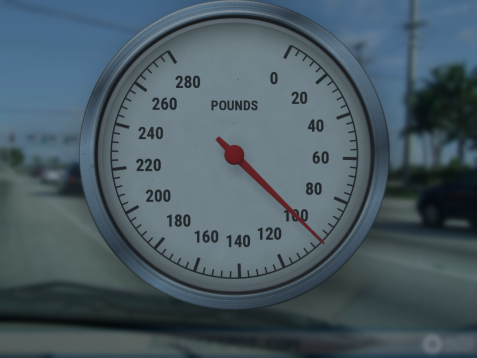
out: 100,lb
